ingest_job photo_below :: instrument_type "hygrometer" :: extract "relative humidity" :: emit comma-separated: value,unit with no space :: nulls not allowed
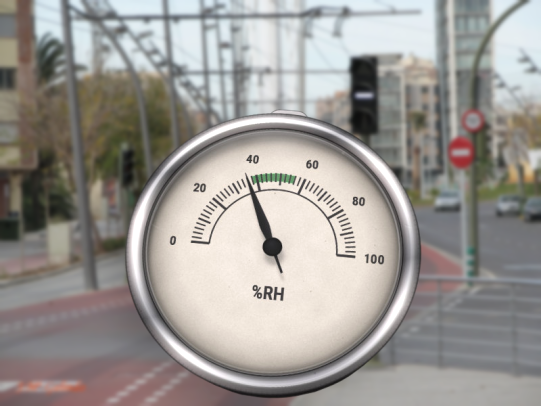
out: 36,%
